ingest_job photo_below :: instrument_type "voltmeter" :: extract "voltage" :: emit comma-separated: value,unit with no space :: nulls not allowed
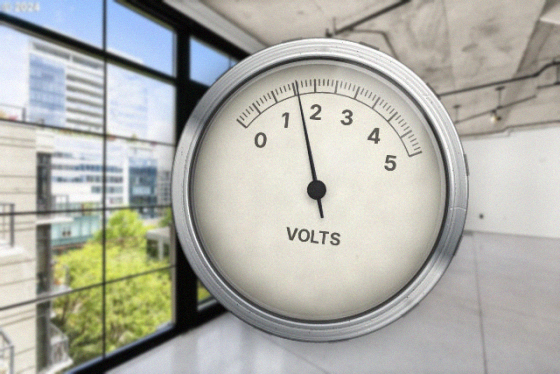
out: 1.6,V
